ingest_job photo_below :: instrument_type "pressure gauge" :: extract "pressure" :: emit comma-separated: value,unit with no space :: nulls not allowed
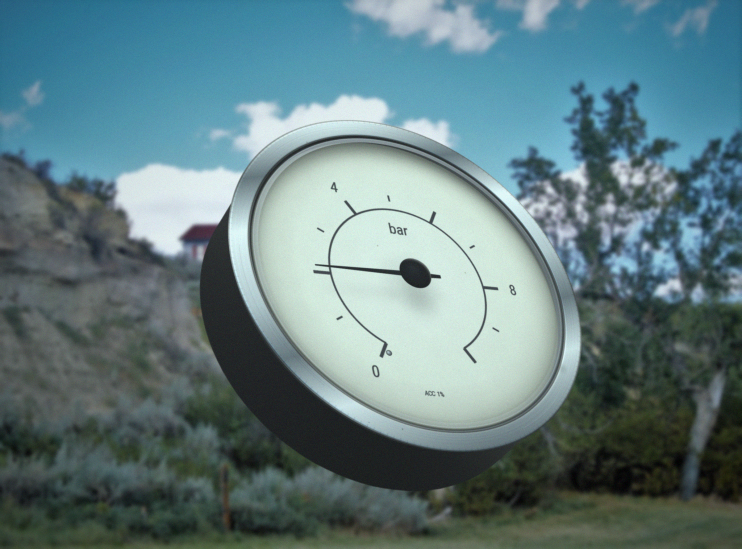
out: 2,bar
